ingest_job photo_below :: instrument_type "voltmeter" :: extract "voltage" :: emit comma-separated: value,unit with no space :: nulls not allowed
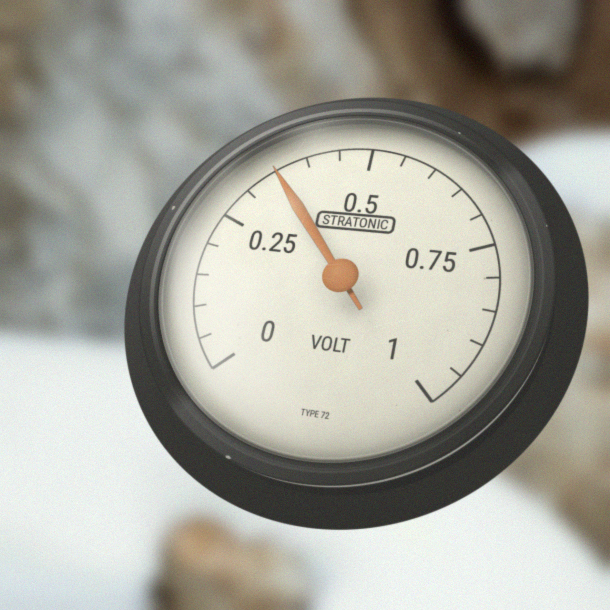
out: 0.35,V
